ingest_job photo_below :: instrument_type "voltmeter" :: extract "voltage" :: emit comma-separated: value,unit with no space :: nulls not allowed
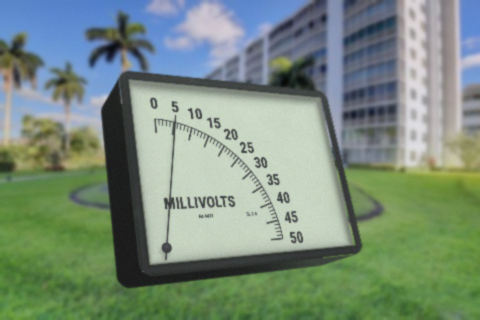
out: 5,mV
